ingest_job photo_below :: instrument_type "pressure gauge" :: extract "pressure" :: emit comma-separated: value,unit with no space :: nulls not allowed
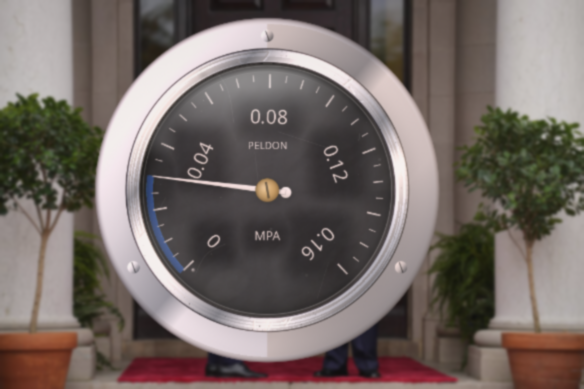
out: 0.03,MPa
